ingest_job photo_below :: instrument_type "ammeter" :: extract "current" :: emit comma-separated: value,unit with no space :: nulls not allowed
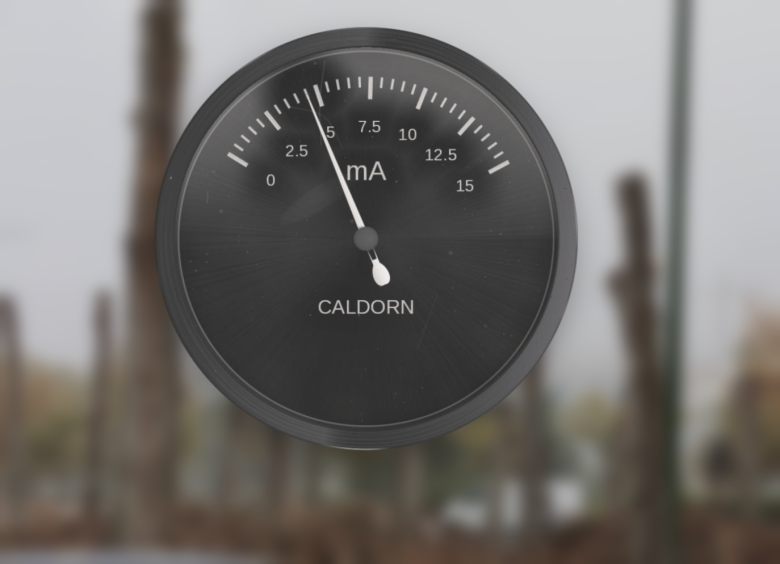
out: 4.5,mA
